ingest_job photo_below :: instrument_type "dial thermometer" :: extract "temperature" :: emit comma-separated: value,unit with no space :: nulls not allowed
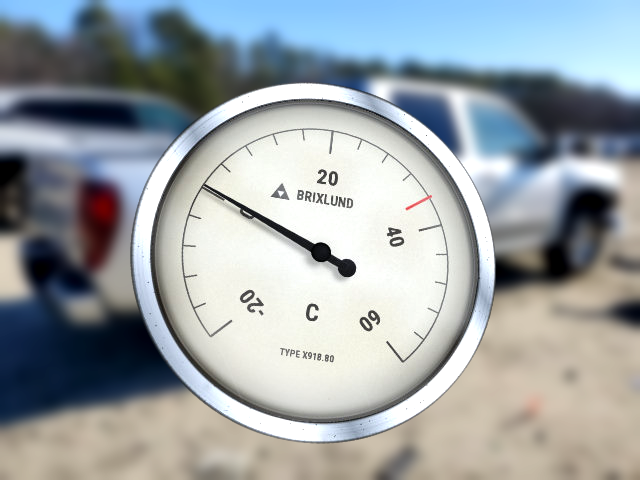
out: 0,°C
